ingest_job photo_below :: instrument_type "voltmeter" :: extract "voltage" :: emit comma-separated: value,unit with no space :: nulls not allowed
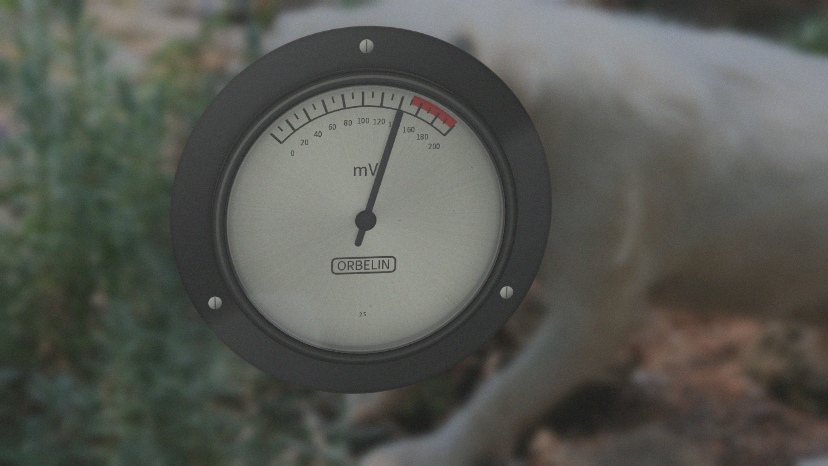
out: 140,mV
